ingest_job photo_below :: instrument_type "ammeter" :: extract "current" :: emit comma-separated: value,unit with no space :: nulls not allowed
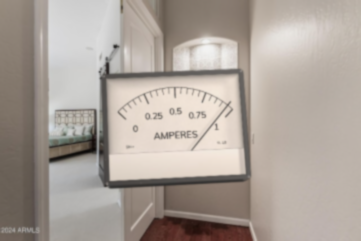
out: 0.95,A
